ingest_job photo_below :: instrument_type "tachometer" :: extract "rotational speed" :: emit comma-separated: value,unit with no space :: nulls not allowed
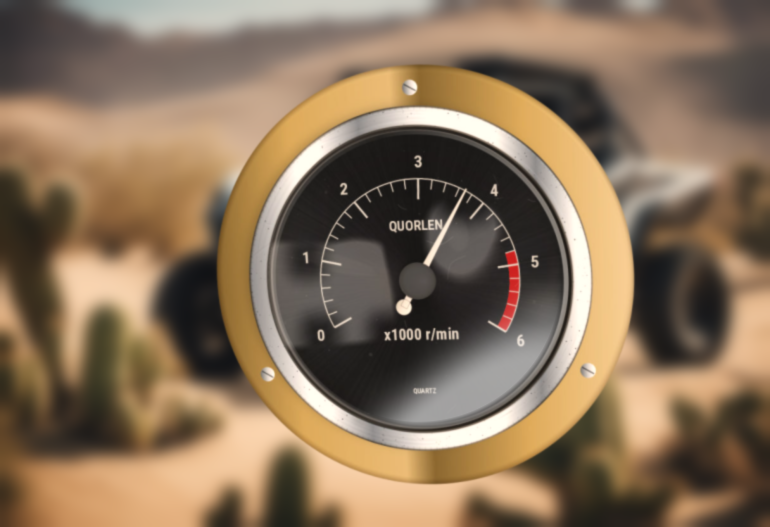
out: 3700,rpm
